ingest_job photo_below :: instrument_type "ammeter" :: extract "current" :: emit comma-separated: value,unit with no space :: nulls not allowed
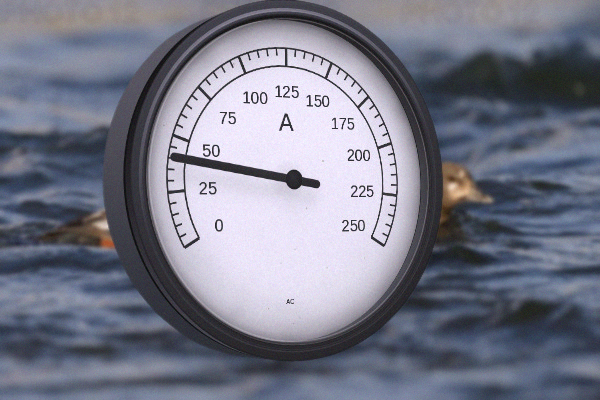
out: 40,A
